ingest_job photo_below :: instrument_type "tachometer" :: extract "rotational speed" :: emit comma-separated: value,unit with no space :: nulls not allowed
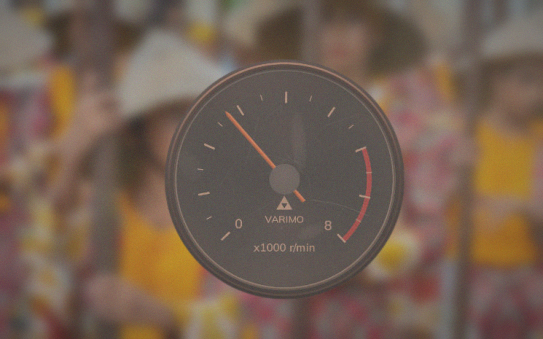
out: 2750,rpm
